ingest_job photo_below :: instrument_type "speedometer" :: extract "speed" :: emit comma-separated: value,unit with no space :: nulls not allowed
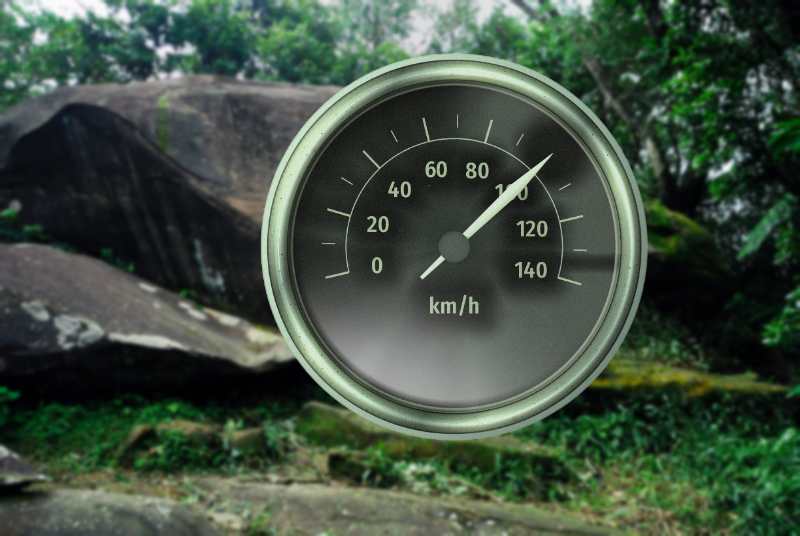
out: 100,km/h
